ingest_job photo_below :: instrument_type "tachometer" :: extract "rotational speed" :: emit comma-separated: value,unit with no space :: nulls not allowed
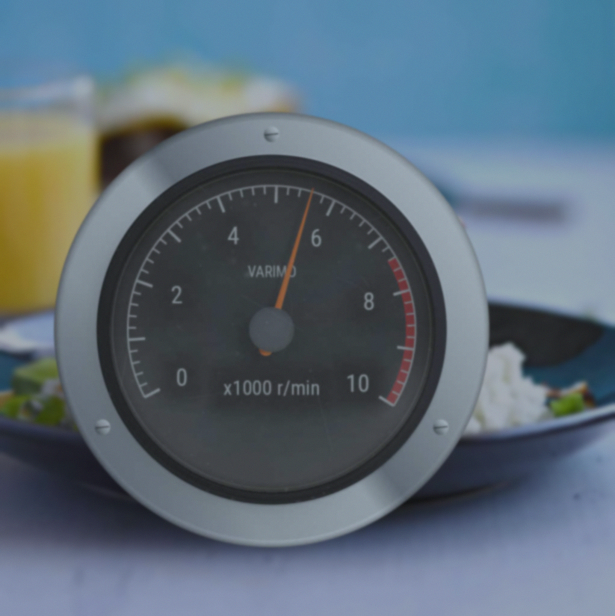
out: 5600,rpm
